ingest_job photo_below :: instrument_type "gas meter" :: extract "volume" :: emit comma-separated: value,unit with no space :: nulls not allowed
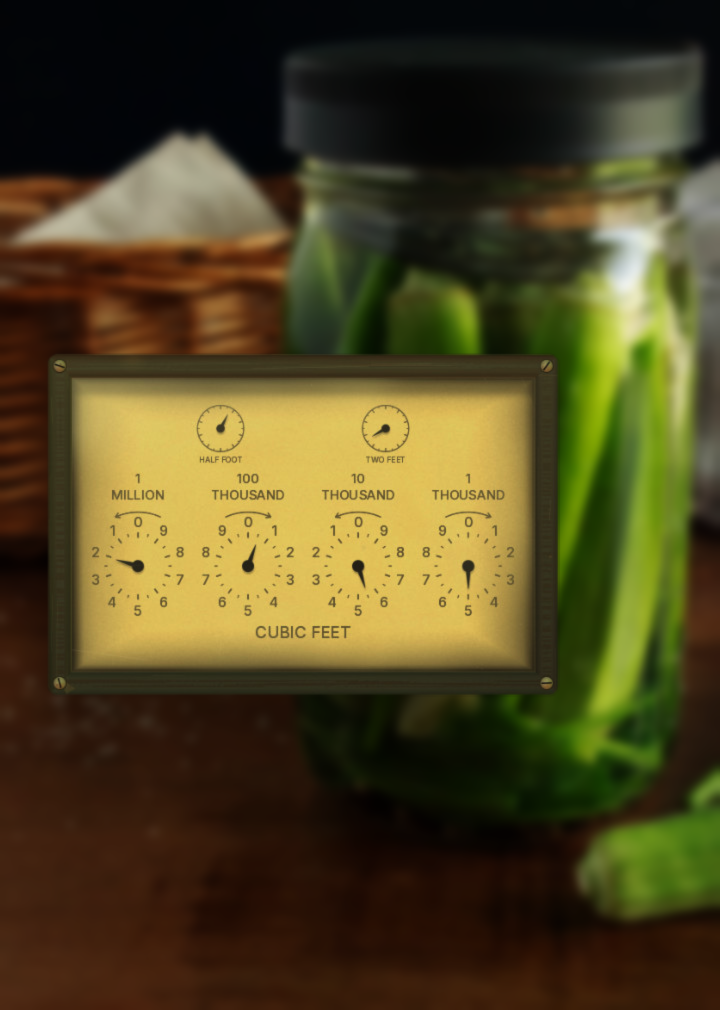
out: 205500,ft³
